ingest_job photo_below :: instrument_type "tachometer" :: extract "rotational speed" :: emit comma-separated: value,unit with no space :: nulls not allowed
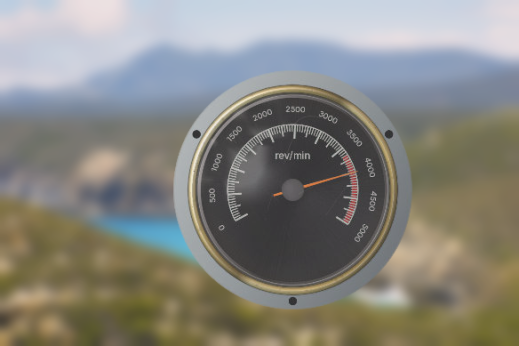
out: 4000,rpm
